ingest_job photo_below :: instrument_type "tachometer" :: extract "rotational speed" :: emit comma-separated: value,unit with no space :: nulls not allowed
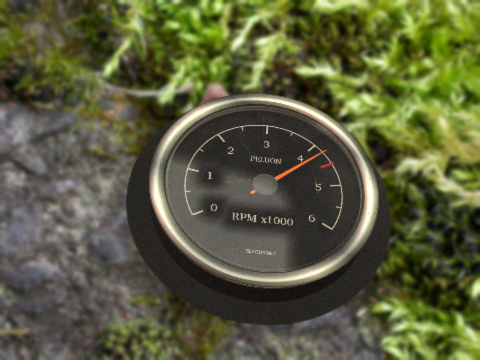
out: 4250,rpm
